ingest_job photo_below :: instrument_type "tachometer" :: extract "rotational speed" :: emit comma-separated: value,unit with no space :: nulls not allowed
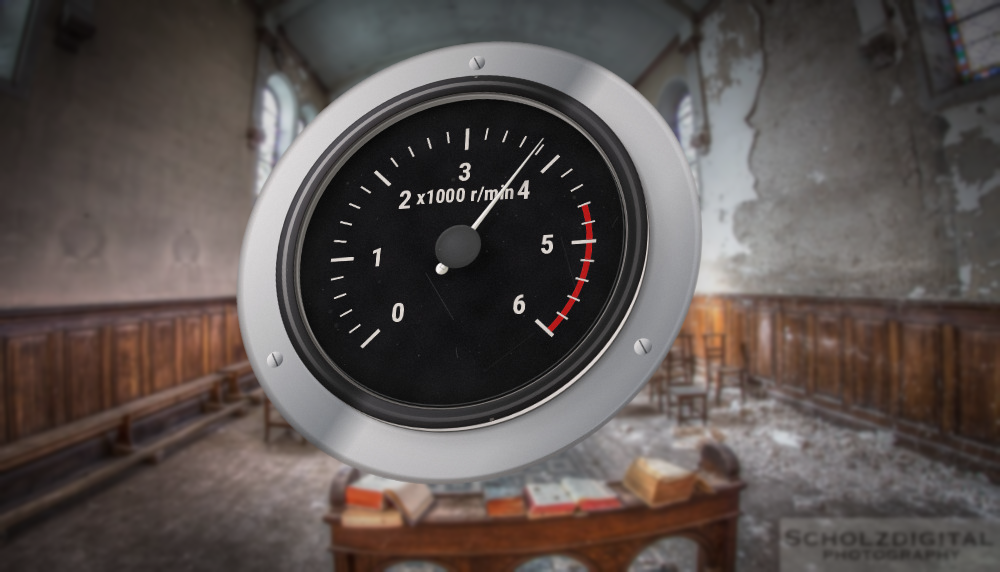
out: 3800,rpm
